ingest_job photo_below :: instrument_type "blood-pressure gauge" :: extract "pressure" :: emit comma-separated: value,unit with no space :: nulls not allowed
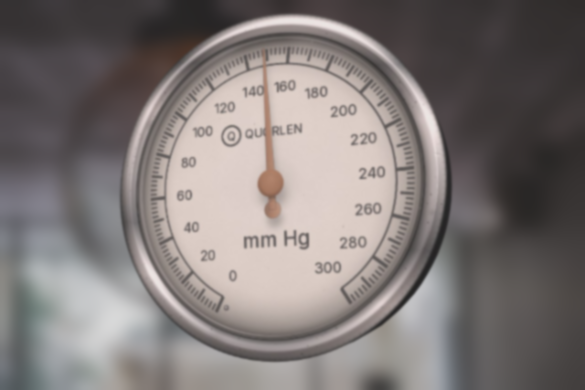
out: 150,mmHg
